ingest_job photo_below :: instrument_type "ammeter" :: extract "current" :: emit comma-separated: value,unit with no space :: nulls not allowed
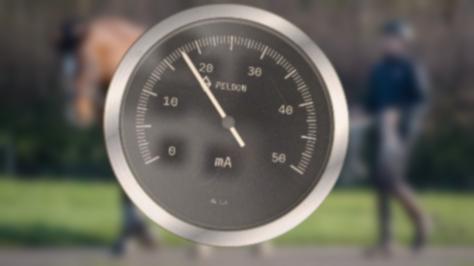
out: 17.5,mA
